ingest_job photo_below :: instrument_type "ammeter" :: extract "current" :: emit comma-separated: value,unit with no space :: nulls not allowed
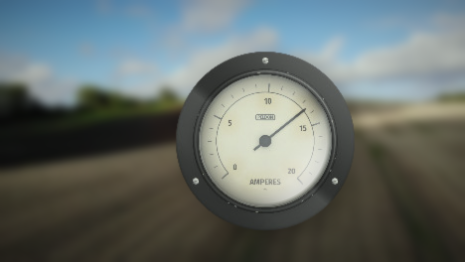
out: 13.5,A
